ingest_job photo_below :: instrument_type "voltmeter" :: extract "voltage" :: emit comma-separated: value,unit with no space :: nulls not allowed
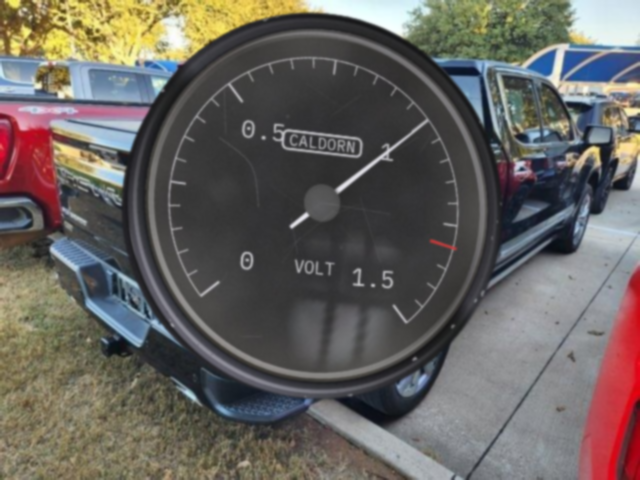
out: 1,V
